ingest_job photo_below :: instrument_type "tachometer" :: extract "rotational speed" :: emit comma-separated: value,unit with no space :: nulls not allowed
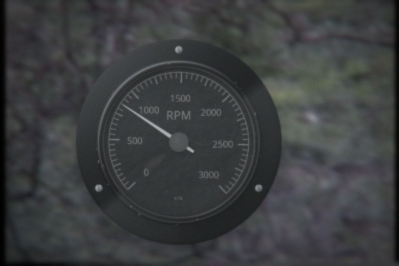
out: 850,rpm
